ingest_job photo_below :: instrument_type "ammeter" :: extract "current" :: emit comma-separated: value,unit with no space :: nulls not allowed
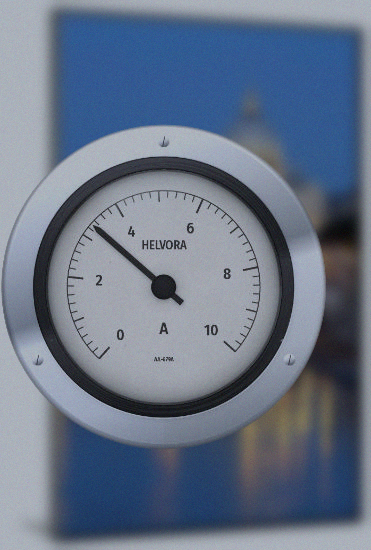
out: 3.3,A
